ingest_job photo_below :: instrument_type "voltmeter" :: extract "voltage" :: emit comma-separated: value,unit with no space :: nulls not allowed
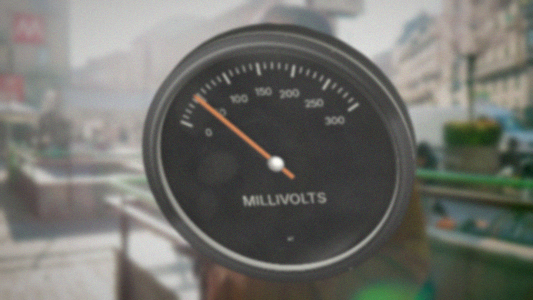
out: 50,mV
